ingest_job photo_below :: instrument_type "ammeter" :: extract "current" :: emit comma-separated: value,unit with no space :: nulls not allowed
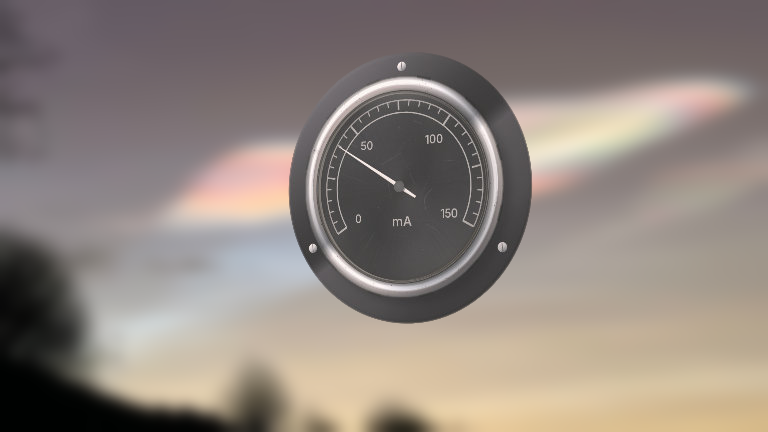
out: 40,mA
